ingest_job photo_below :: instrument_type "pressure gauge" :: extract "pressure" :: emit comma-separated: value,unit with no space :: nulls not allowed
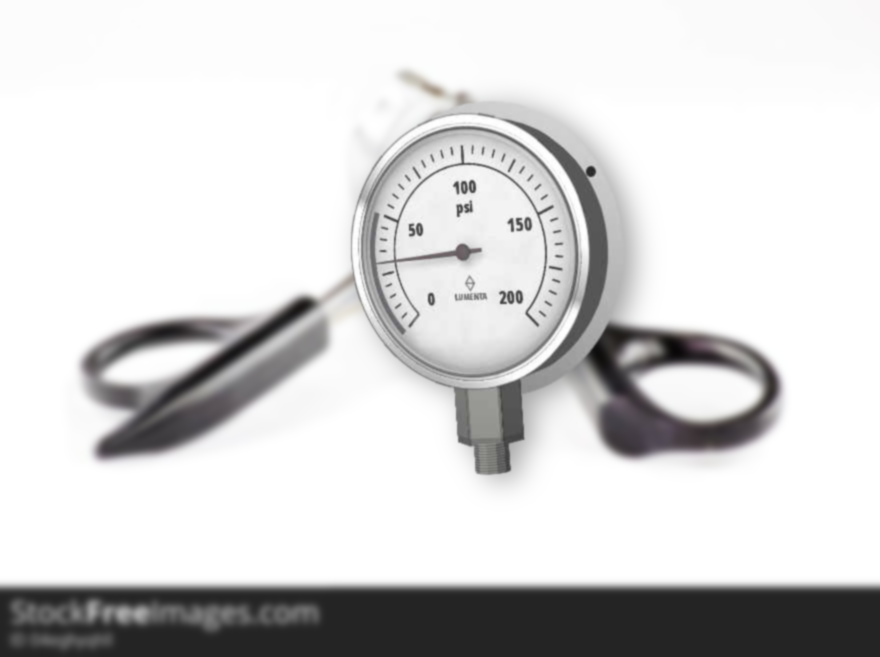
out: 30,psi
